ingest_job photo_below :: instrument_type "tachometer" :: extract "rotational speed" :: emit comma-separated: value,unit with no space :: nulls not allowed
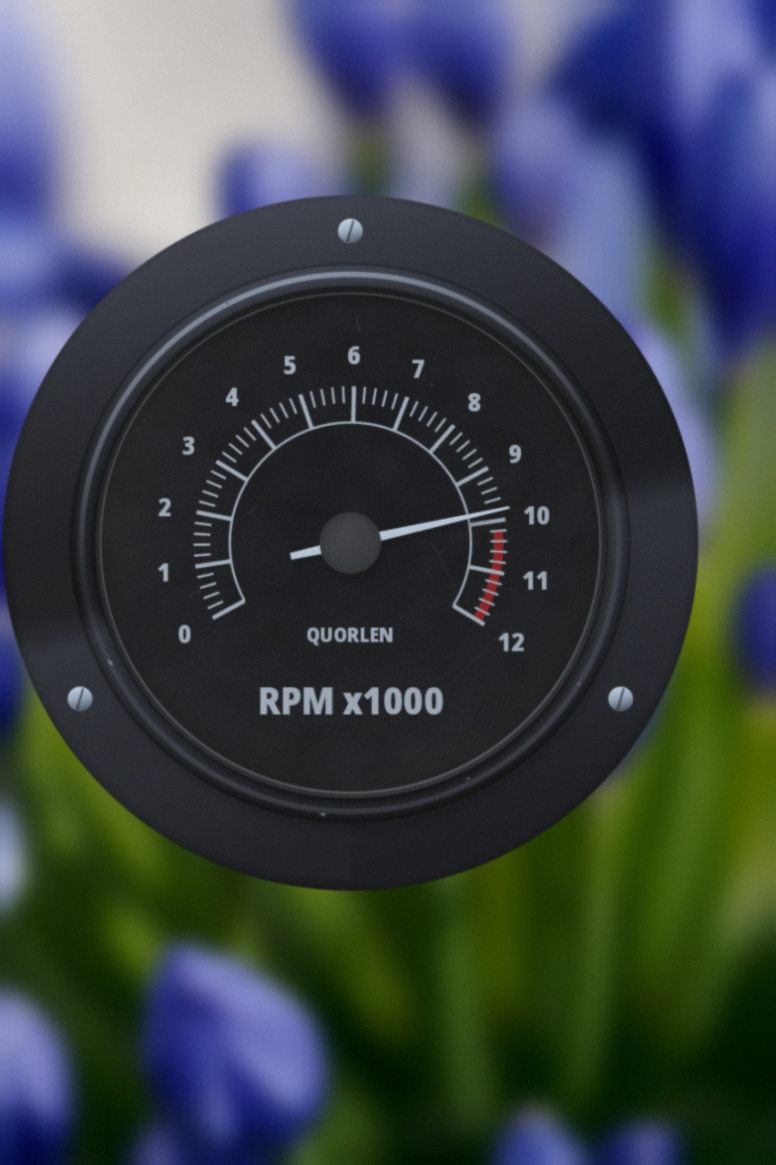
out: 9800,rpm
